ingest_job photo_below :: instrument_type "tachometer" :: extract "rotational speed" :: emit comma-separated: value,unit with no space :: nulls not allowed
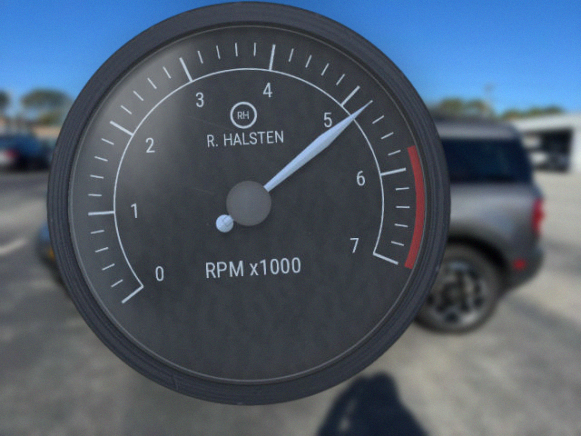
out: 5200,rpm
